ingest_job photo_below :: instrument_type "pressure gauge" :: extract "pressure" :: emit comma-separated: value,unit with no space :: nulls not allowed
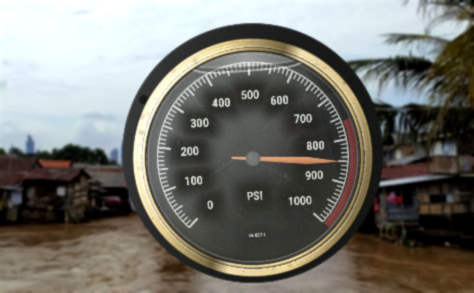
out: 850,psi
